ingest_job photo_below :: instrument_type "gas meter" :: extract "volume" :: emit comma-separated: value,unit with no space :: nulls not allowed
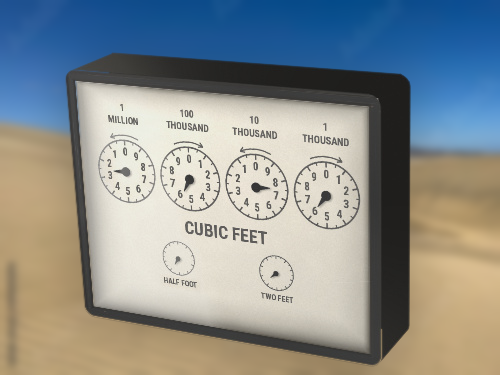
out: 257600,ft³
